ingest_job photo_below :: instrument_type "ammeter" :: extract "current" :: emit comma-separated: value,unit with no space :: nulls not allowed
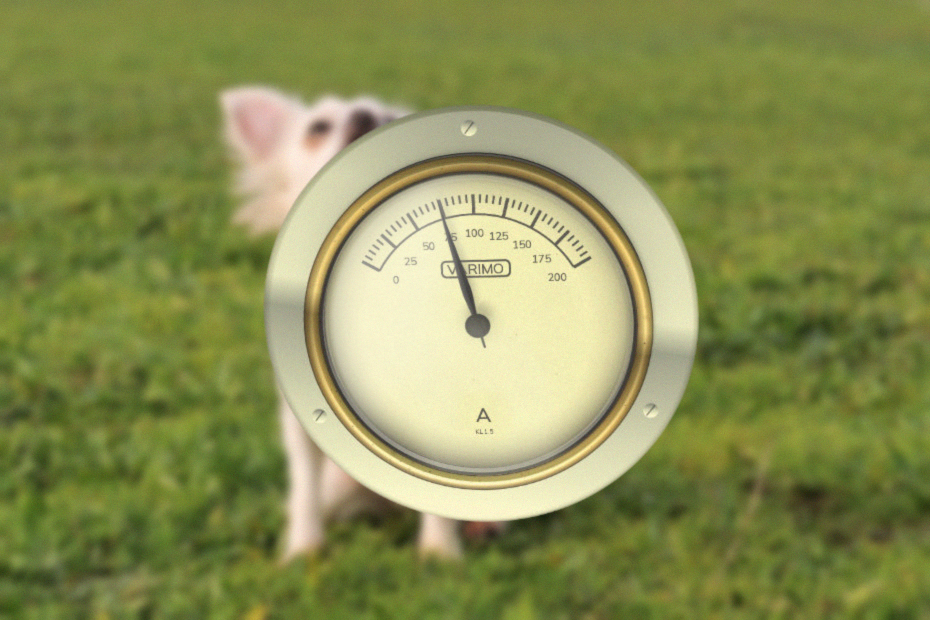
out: 75,A
